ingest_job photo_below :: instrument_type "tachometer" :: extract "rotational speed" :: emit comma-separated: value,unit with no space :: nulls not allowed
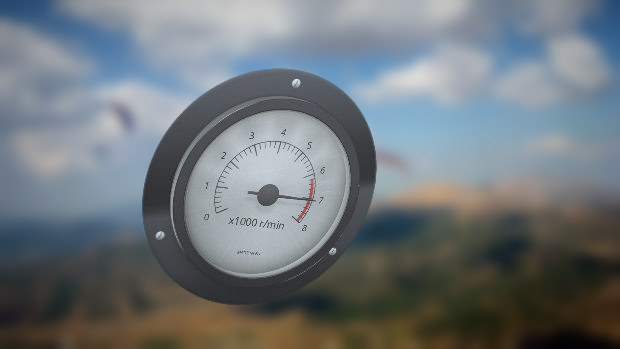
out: 7000,rpm
